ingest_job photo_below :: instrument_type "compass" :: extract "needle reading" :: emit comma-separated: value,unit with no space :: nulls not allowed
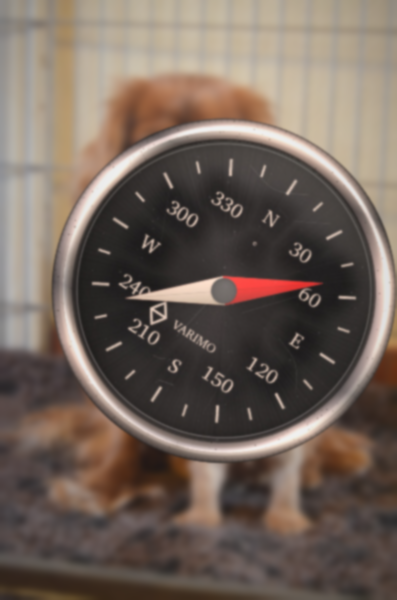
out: 52.5,°
